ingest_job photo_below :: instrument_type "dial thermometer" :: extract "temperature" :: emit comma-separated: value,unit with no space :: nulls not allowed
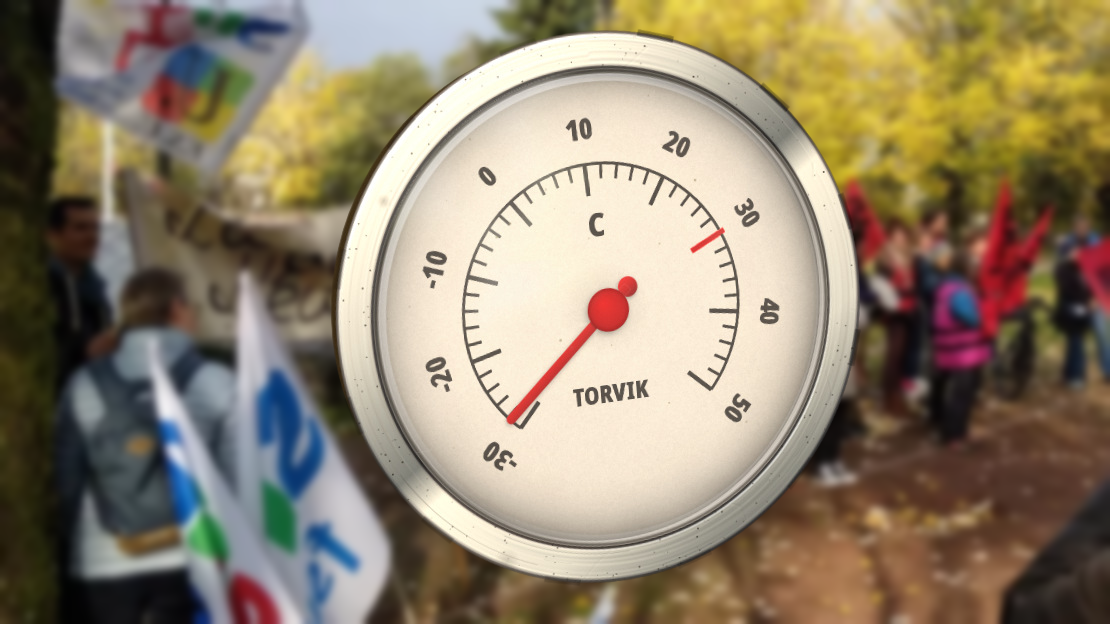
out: -28,°C
